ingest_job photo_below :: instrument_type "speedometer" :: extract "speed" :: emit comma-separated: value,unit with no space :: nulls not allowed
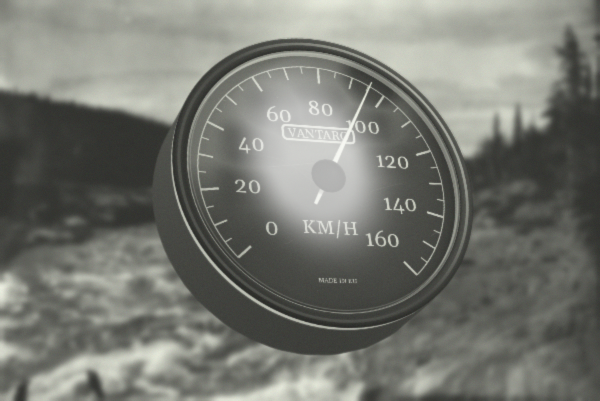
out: 95,km/h
